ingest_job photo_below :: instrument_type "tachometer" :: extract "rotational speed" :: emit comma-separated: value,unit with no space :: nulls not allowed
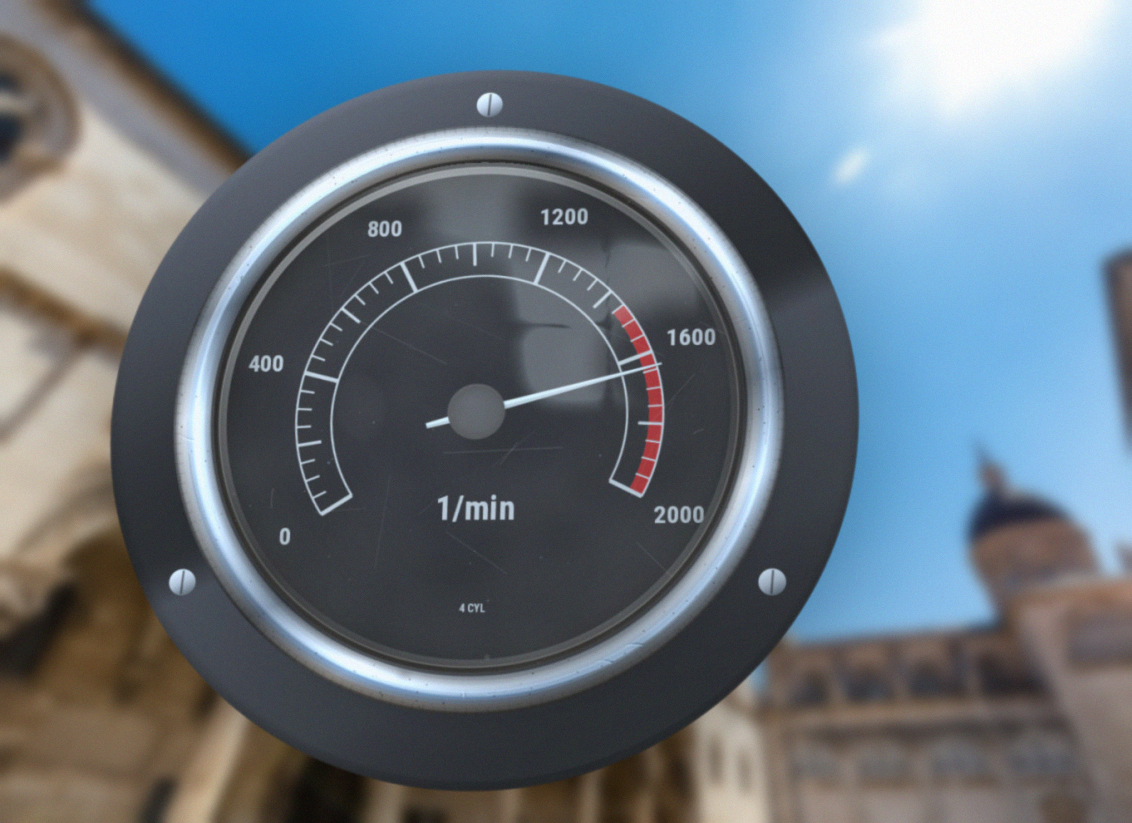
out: 1650,rpm
